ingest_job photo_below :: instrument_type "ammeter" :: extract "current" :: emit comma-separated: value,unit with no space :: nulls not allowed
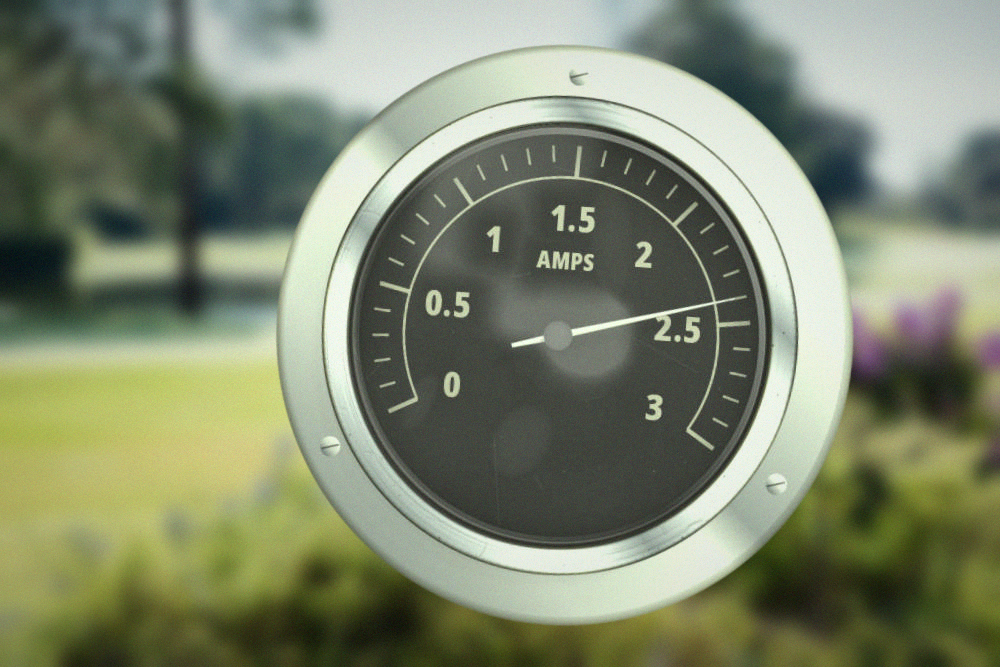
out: 2.4,A
